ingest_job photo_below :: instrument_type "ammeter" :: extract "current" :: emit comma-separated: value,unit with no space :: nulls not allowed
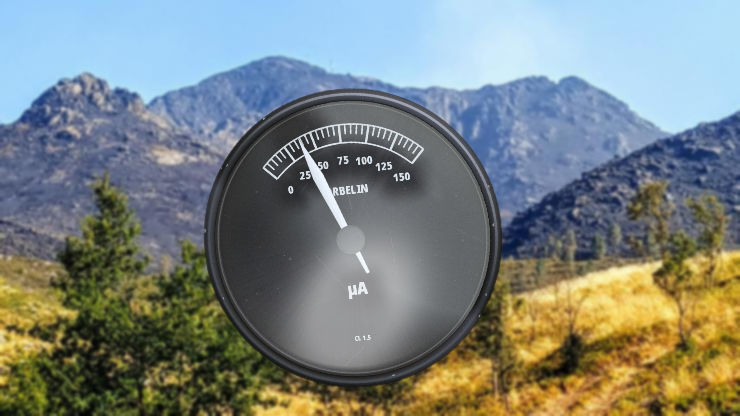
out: 40,µA
